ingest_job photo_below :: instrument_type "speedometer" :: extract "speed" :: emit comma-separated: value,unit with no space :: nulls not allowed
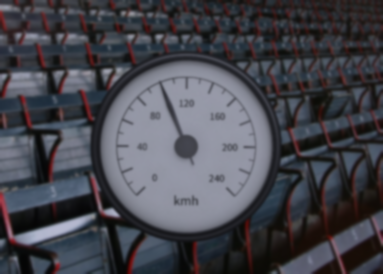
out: 100,km/h
